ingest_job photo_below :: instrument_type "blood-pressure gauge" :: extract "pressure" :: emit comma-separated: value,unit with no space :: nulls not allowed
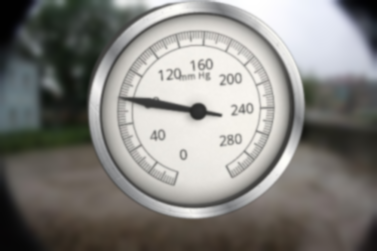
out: 80,mmHg
